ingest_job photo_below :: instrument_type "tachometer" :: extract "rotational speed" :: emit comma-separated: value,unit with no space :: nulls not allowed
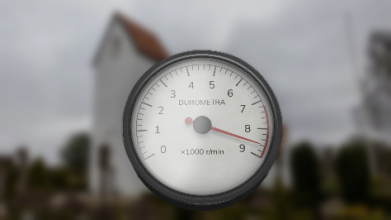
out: 8600,rpm
